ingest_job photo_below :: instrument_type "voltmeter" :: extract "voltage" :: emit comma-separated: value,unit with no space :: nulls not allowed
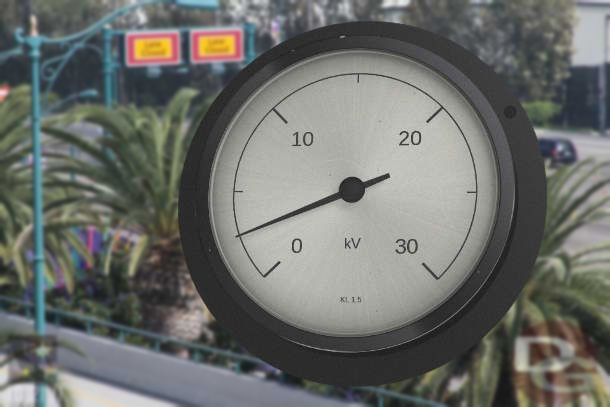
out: 2.5,kV
